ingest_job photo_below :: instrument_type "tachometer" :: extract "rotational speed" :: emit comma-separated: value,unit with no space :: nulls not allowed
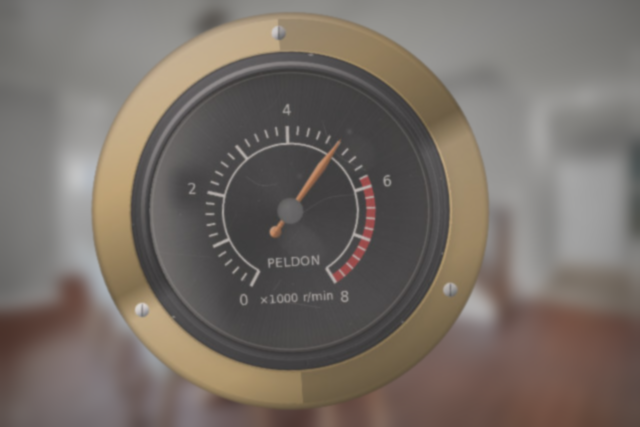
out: 5000,rpm
